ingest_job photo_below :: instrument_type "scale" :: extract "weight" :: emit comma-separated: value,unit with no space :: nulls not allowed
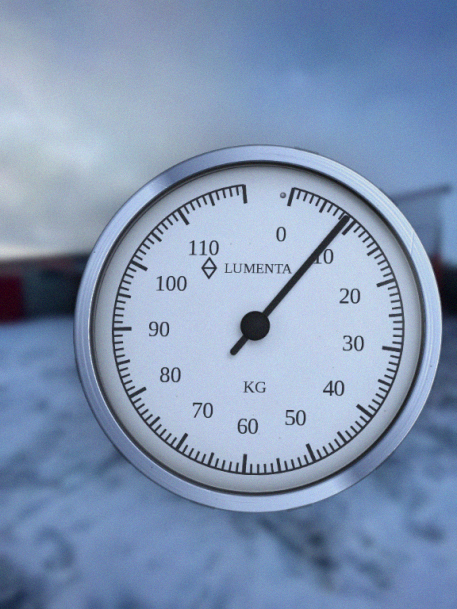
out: 9,kg
